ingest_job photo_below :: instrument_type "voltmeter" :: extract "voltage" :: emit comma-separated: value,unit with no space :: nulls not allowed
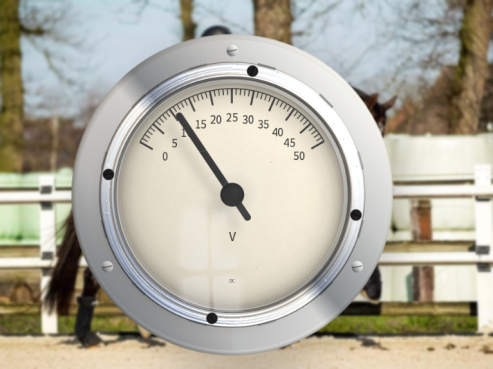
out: 11,V
